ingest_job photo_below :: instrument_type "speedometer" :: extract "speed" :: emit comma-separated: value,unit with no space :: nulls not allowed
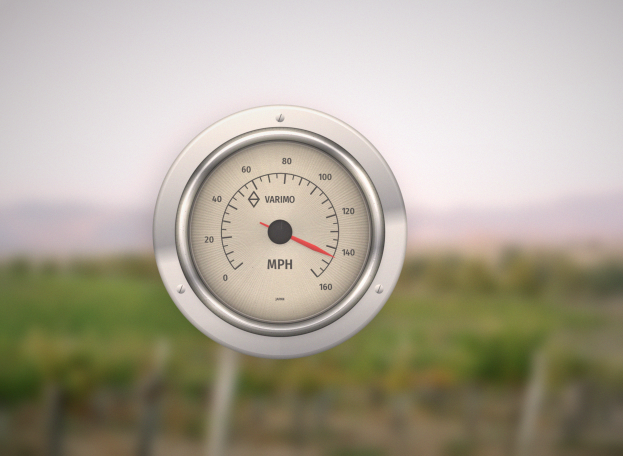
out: 145,mph
